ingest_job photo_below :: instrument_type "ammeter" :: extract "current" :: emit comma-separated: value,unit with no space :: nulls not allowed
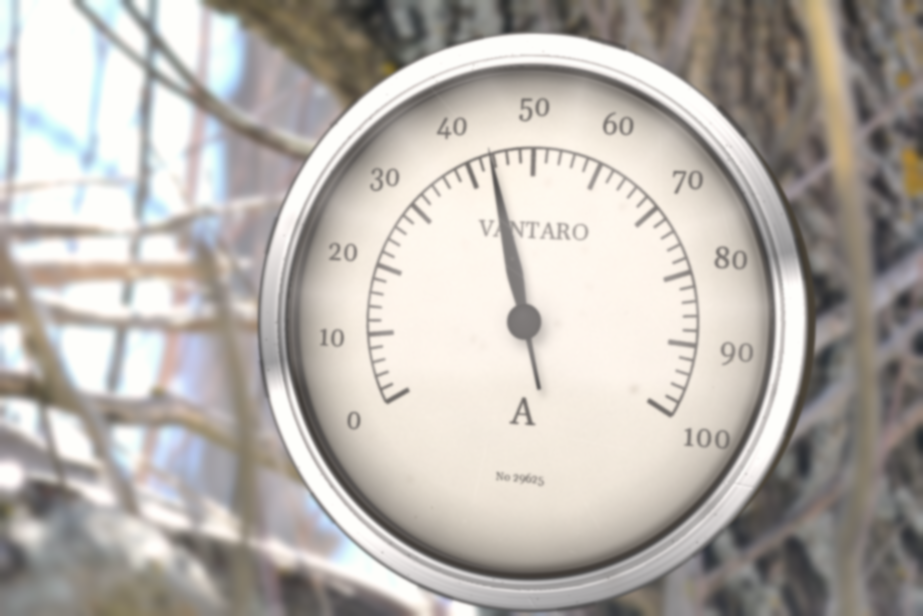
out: 44,A
